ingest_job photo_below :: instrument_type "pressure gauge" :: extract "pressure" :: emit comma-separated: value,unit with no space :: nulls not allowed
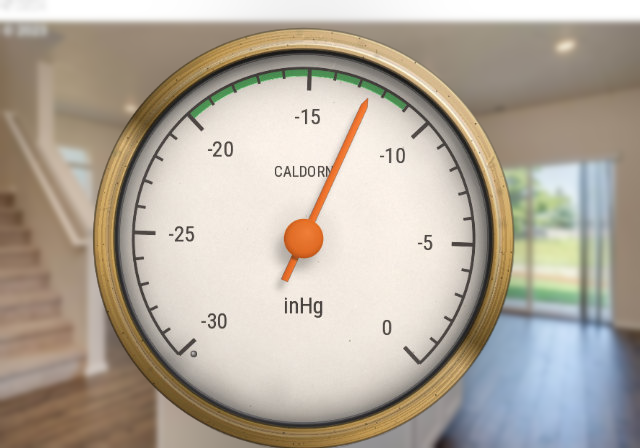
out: -12.5,inHg
